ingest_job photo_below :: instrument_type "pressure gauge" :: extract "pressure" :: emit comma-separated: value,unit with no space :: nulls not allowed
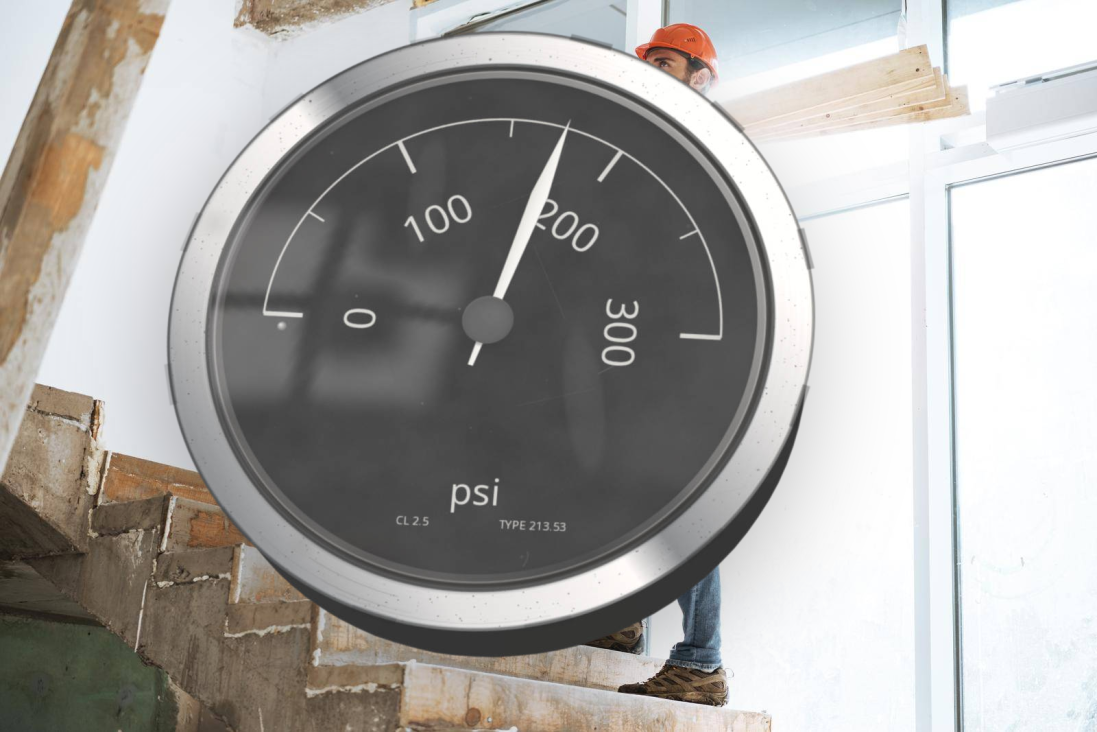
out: 175,psi
